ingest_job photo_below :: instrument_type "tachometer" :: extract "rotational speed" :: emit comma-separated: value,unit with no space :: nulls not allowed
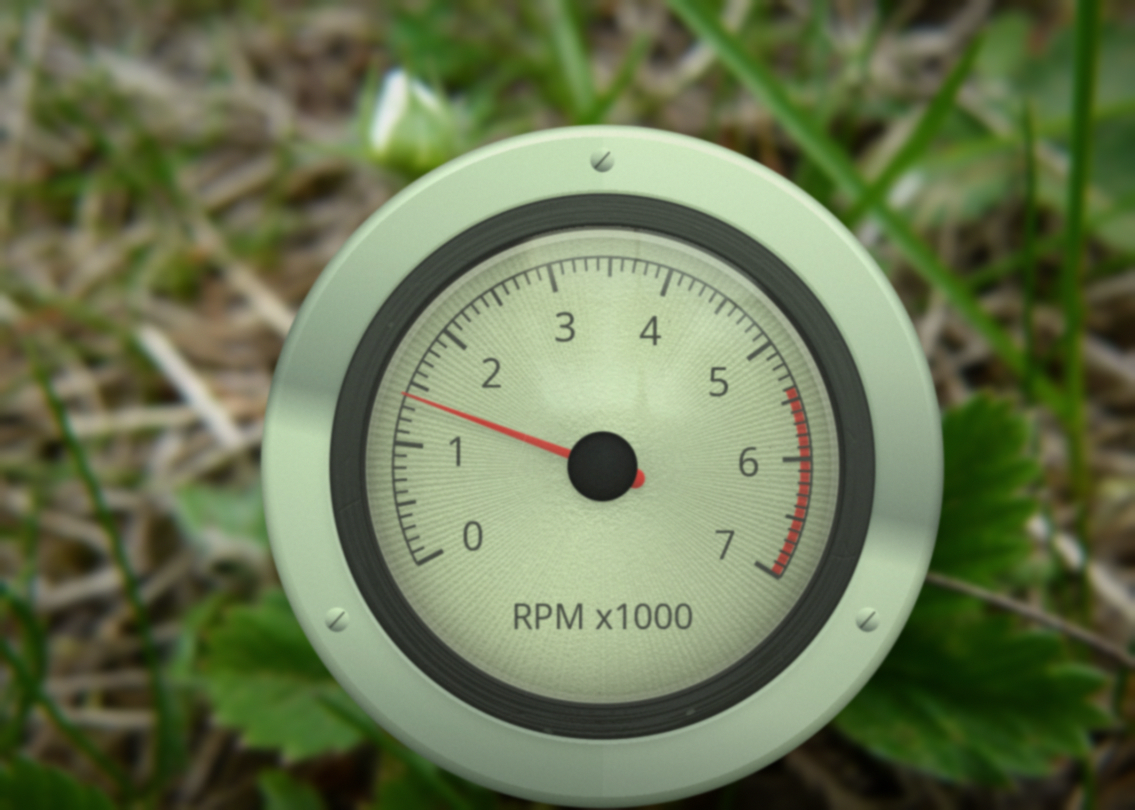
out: 1400,rpm
